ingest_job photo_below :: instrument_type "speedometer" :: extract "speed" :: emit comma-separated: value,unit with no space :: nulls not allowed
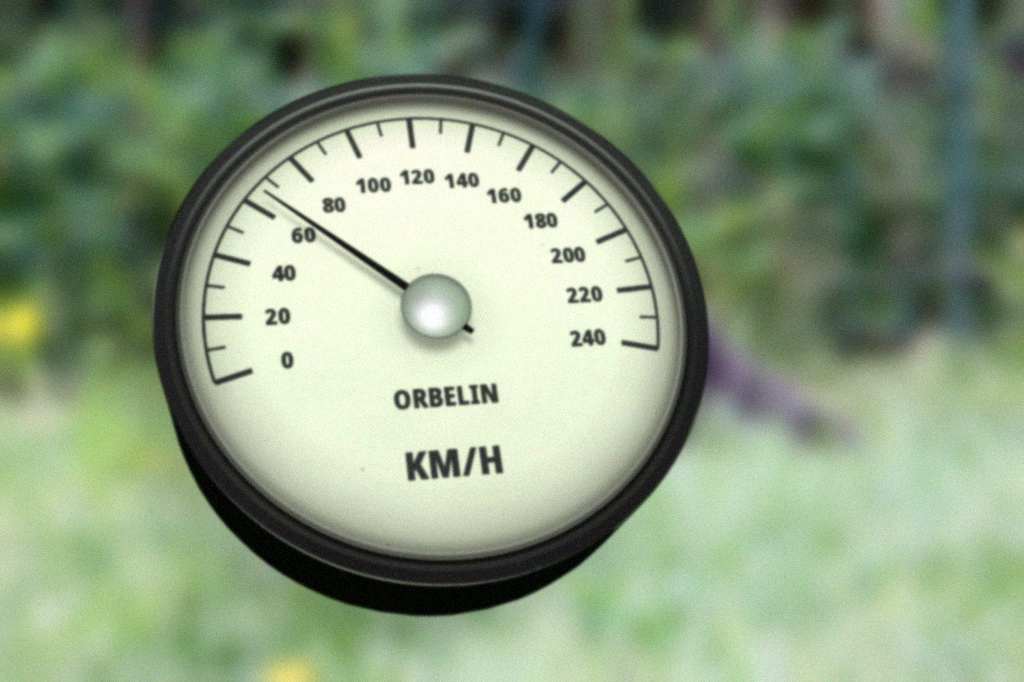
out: 65,km/h
